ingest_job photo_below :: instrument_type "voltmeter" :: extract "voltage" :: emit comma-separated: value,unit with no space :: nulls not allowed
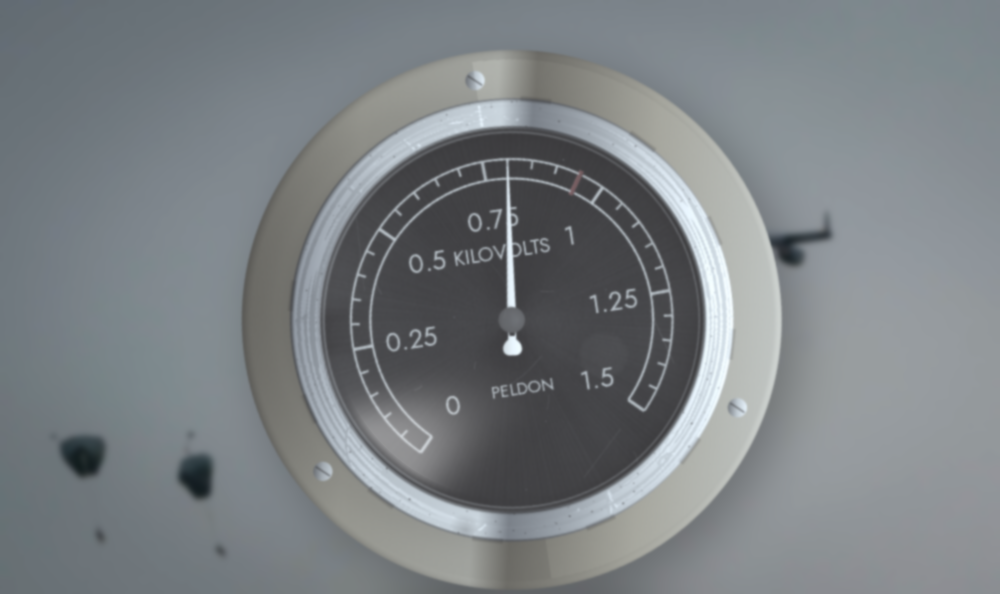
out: 0.8,kV
